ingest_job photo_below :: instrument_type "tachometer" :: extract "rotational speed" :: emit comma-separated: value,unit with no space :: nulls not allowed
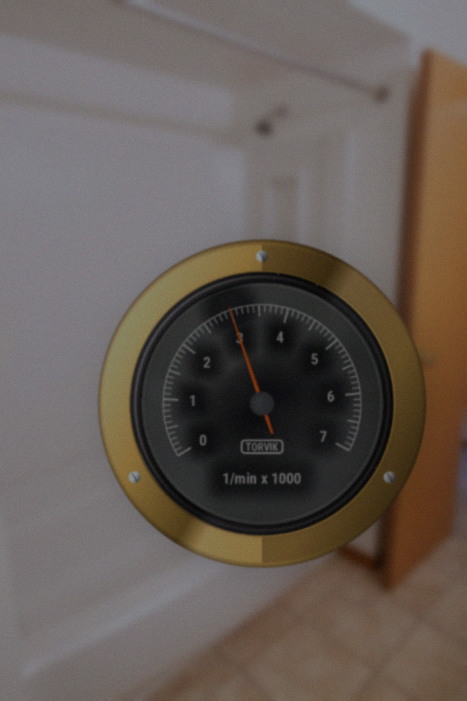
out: 3000,rpm
